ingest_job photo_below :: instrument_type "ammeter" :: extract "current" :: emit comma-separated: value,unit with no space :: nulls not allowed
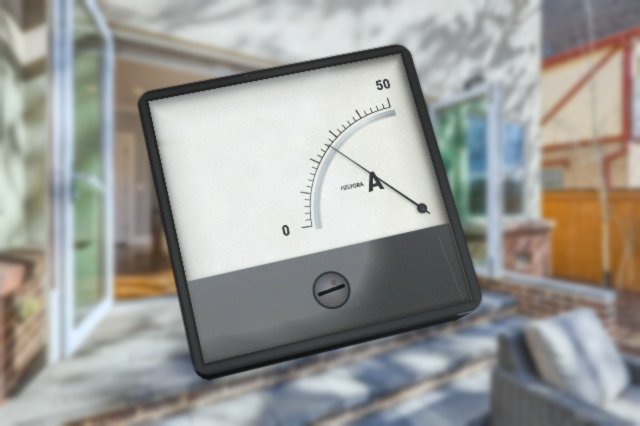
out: 26,A
